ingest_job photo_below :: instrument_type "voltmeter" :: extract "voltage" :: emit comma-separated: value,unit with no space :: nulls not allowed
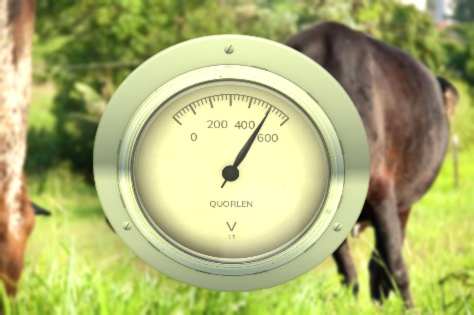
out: 500,V
